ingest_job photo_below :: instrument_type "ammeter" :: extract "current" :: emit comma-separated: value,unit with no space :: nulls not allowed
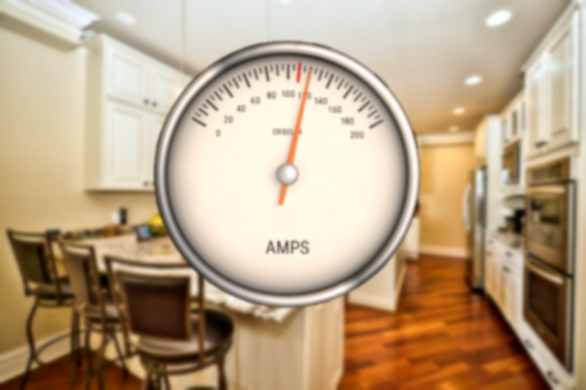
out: 120,A
